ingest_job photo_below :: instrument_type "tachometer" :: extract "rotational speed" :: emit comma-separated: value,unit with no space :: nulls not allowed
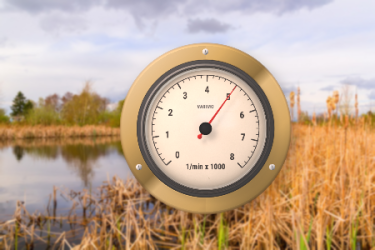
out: 5000,rpm
